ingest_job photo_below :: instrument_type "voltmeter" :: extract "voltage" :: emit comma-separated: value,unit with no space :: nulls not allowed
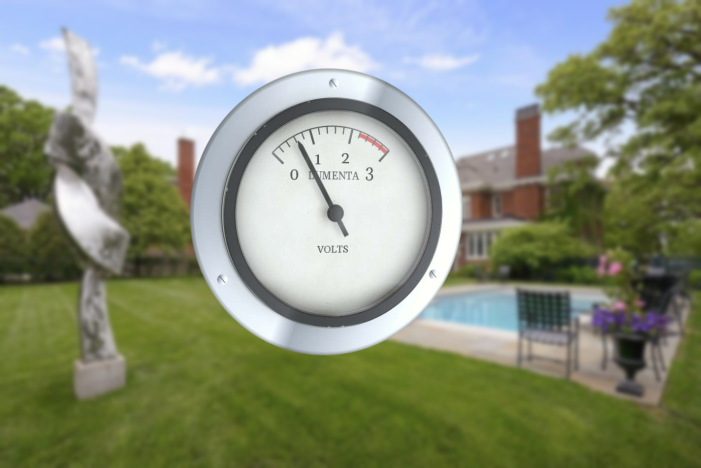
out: 0.6,V
